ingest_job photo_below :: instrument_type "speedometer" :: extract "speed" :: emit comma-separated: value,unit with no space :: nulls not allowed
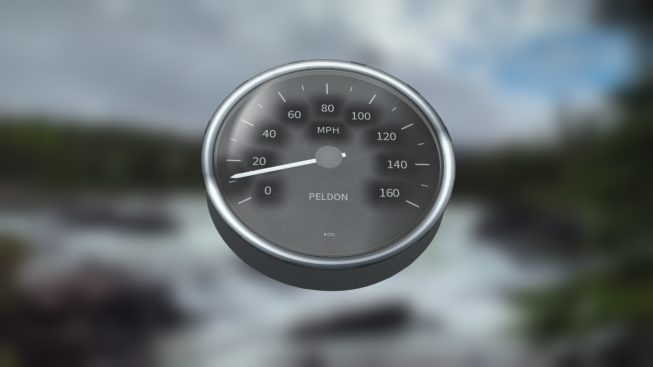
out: 10,mph
